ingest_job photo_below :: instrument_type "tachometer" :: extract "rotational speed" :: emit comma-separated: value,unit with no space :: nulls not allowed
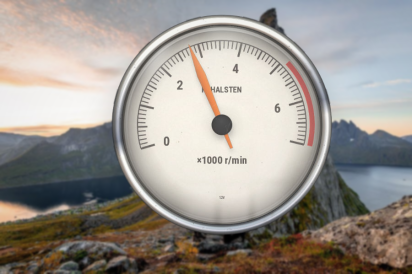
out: 2800,rpm
